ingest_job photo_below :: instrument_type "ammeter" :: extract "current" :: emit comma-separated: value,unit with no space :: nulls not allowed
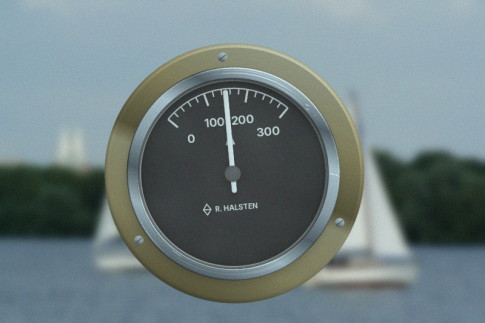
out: 150,A
